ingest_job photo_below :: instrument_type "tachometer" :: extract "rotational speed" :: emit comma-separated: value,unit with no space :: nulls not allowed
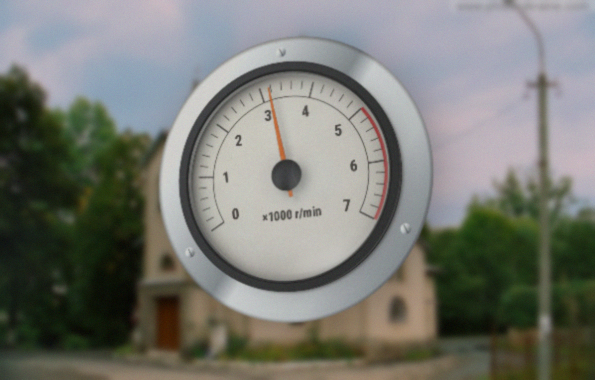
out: 3200,rpm
